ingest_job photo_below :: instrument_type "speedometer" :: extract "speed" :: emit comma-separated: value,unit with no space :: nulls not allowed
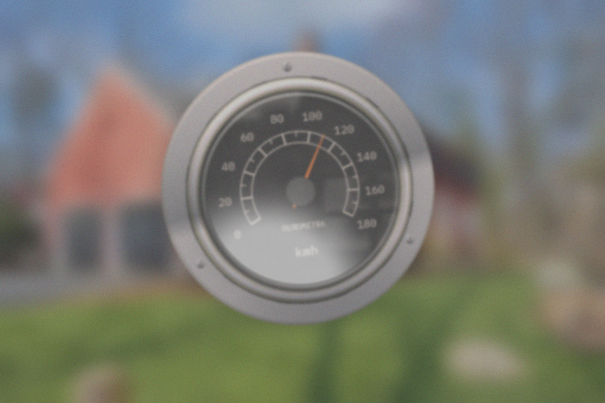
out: 110,km/h
